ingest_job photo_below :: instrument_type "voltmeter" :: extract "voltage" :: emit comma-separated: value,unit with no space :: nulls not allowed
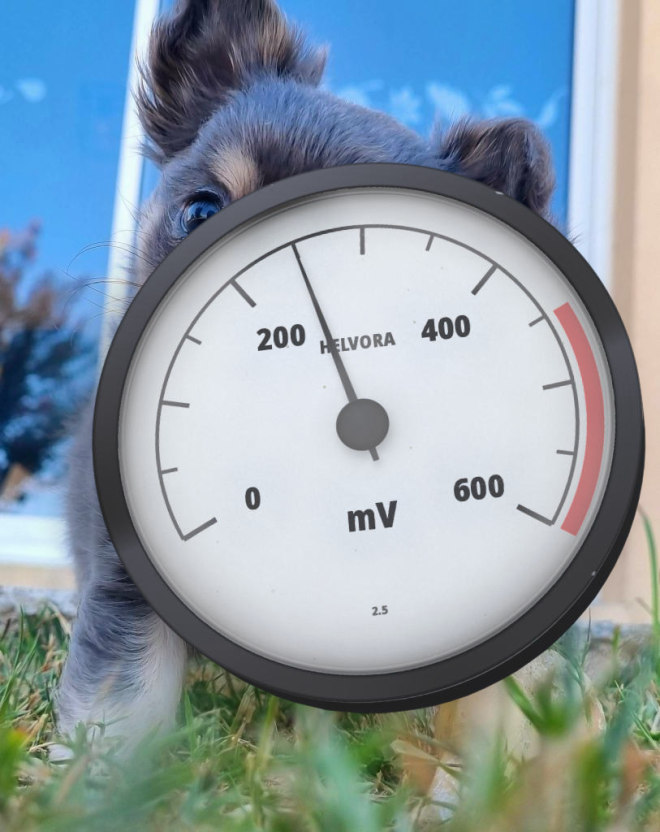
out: 250,mV
